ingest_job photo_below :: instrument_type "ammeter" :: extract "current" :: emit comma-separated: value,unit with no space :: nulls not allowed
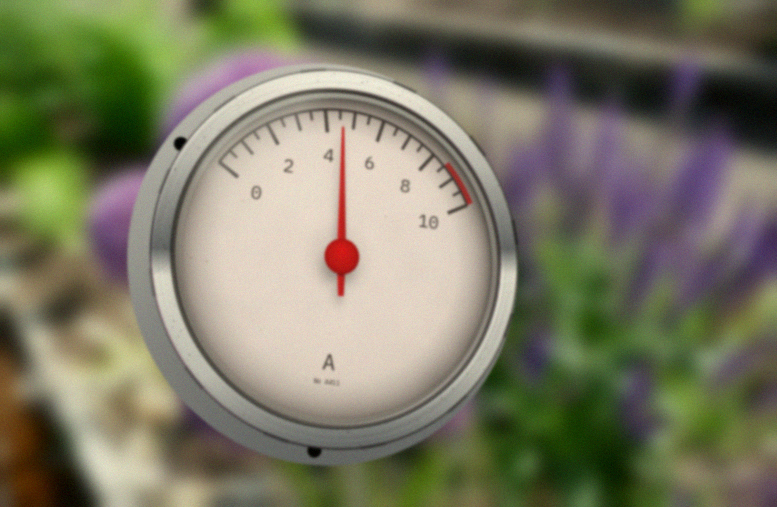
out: 4.5,A
